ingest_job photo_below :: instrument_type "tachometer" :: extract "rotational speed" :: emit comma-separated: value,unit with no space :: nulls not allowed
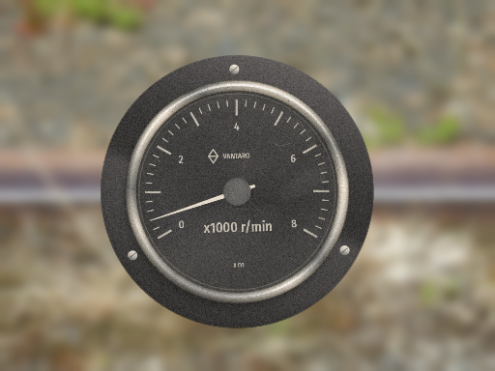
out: 400,rpm
